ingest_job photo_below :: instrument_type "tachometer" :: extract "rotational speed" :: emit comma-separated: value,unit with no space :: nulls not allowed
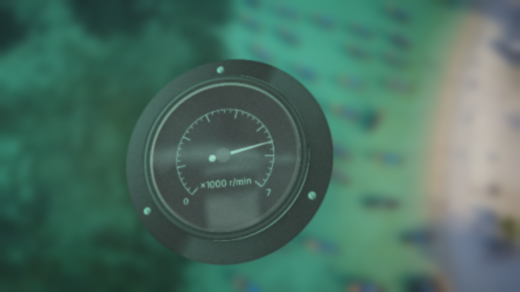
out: 5600,rpm
